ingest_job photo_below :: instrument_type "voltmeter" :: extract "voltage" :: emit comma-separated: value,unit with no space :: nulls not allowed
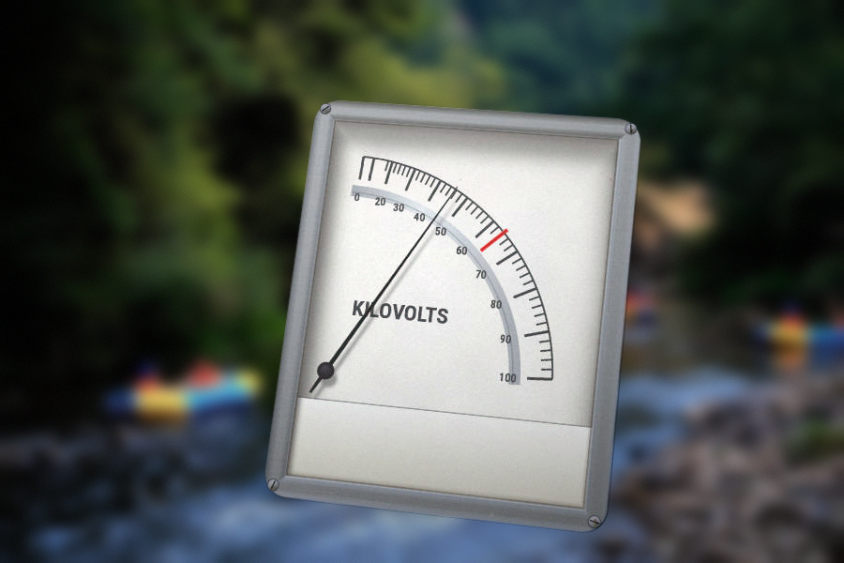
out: 46,kV
